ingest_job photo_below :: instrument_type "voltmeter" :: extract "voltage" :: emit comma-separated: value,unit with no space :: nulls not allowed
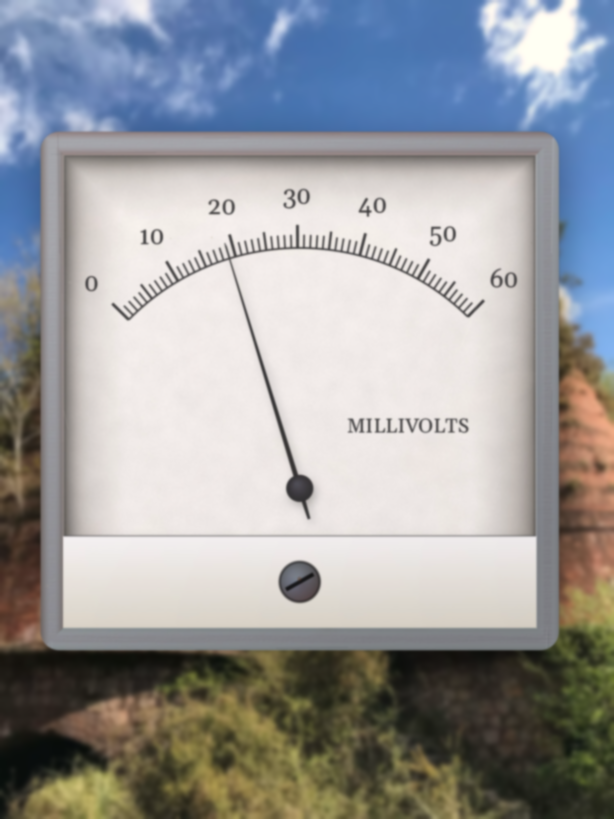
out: 19,mV
